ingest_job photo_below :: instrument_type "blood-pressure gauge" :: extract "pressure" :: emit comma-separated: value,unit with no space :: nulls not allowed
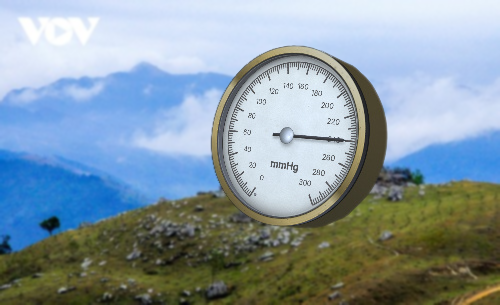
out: 240,mmHg
